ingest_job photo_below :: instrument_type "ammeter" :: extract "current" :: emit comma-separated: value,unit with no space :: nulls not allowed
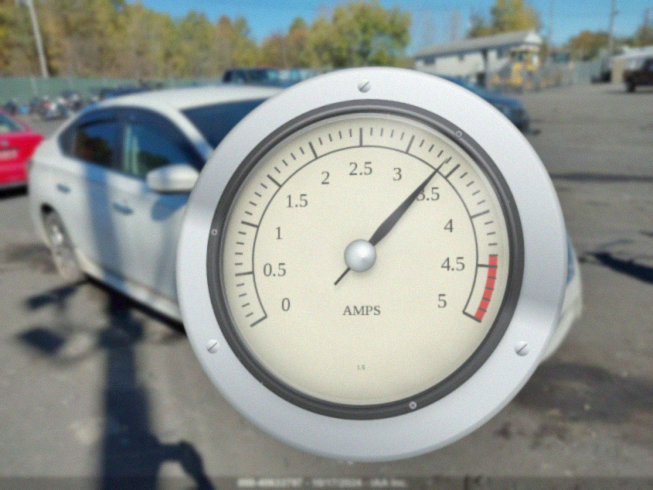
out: 3.4,A
